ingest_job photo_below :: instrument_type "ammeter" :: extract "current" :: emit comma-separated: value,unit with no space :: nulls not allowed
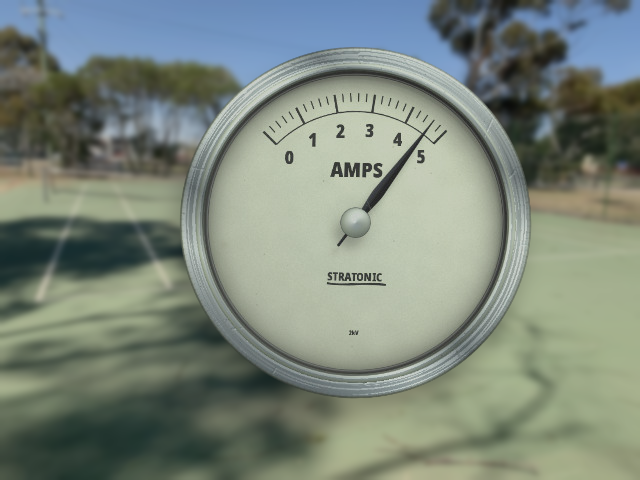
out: 4.6,A
